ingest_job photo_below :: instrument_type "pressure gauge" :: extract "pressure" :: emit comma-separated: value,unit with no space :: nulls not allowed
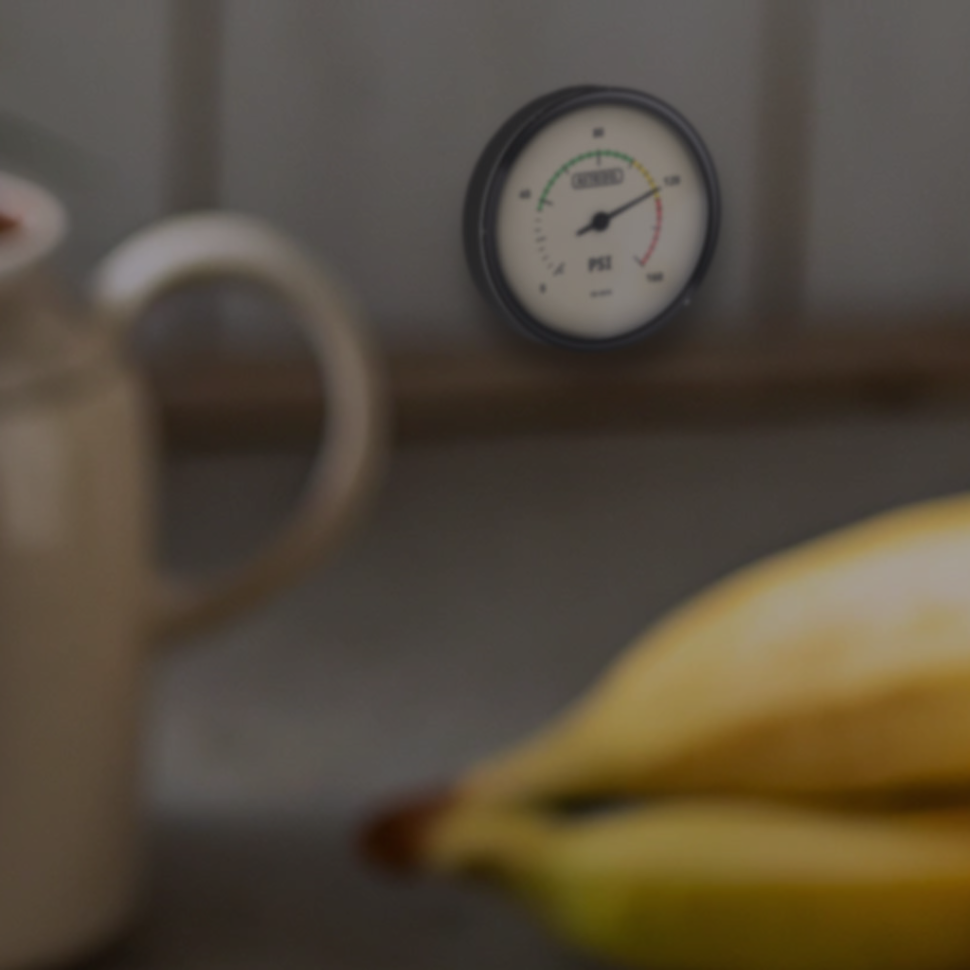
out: 120,psi
